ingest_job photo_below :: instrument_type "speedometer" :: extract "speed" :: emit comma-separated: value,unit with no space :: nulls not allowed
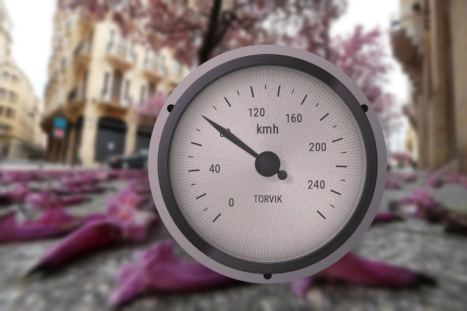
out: 80,km/h
